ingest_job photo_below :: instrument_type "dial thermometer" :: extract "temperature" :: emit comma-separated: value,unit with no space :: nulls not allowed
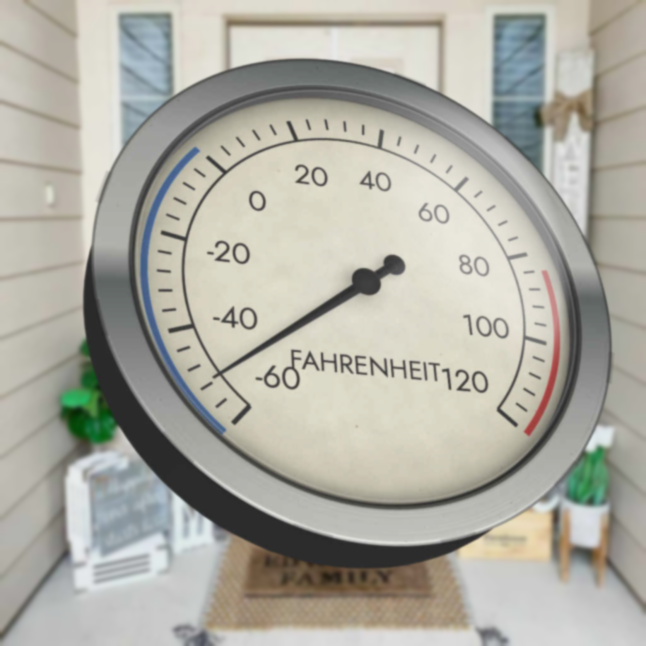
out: -52,°F
